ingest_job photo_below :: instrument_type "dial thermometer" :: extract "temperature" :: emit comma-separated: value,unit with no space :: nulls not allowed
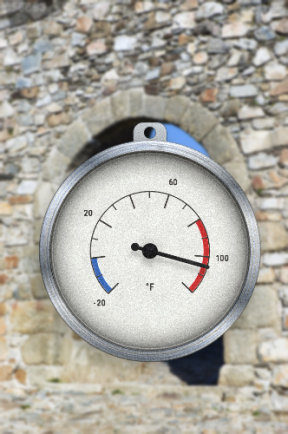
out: 105,°F
